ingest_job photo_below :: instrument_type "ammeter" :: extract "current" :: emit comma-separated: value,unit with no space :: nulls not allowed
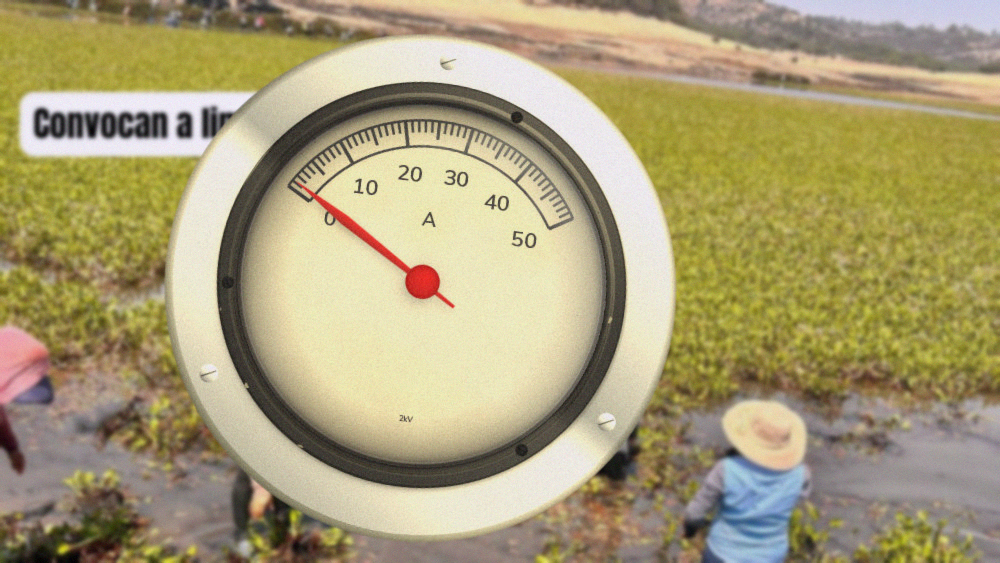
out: 1,A
